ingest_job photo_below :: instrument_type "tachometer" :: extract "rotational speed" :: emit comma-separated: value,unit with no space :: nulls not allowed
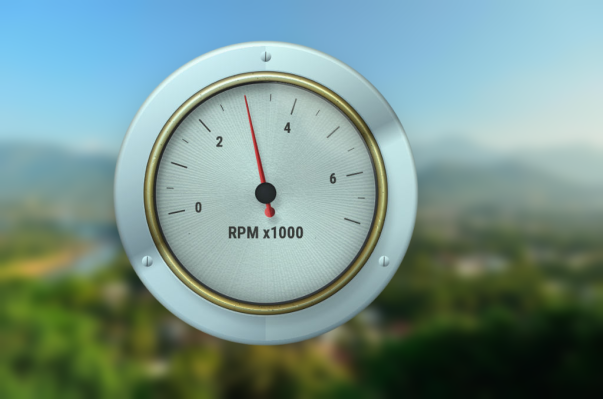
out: 3000,rpm
